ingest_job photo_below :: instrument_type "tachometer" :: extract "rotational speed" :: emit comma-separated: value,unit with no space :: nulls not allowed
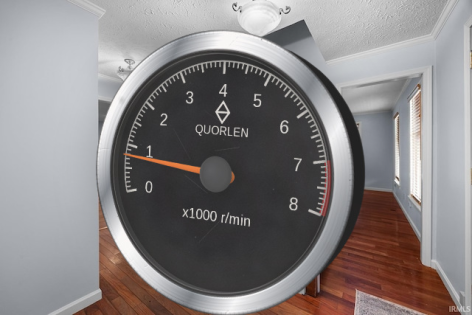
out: 800,rpm
